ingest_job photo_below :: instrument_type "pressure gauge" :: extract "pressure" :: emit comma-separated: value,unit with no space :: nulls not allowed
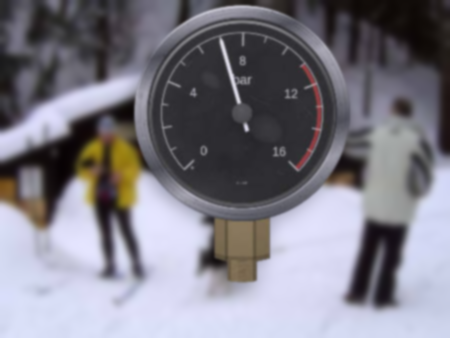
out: 7,bar
